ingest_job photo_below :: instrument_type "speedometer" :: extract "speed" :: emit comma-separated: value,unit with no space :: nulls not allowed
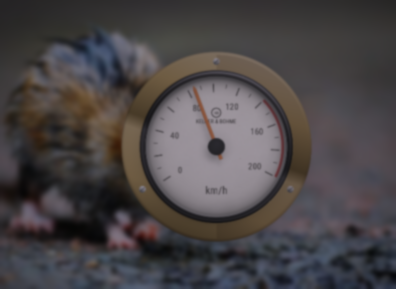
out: 85,km/h
